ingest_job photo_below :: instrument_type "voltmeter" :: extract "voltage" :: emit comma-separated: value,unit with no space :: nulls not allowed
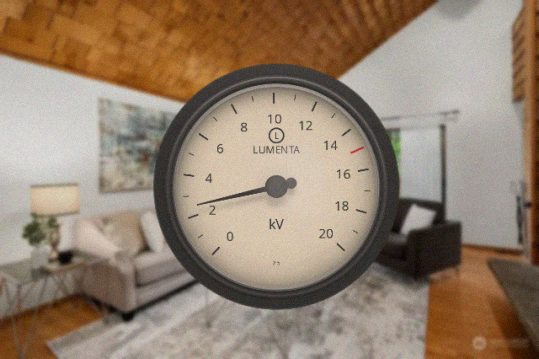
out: 2.5,kV
